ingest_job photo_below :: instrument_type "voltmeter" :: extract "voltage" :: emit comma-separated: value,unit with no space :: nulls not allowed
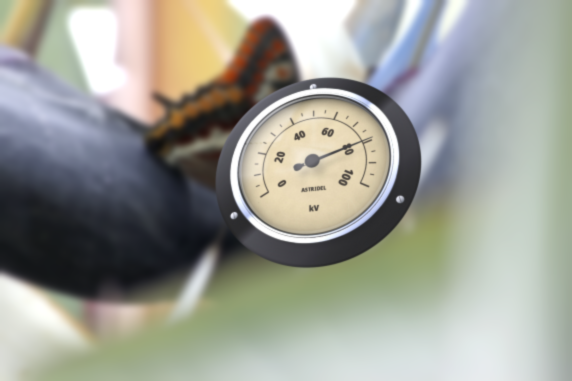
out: 80,kV
